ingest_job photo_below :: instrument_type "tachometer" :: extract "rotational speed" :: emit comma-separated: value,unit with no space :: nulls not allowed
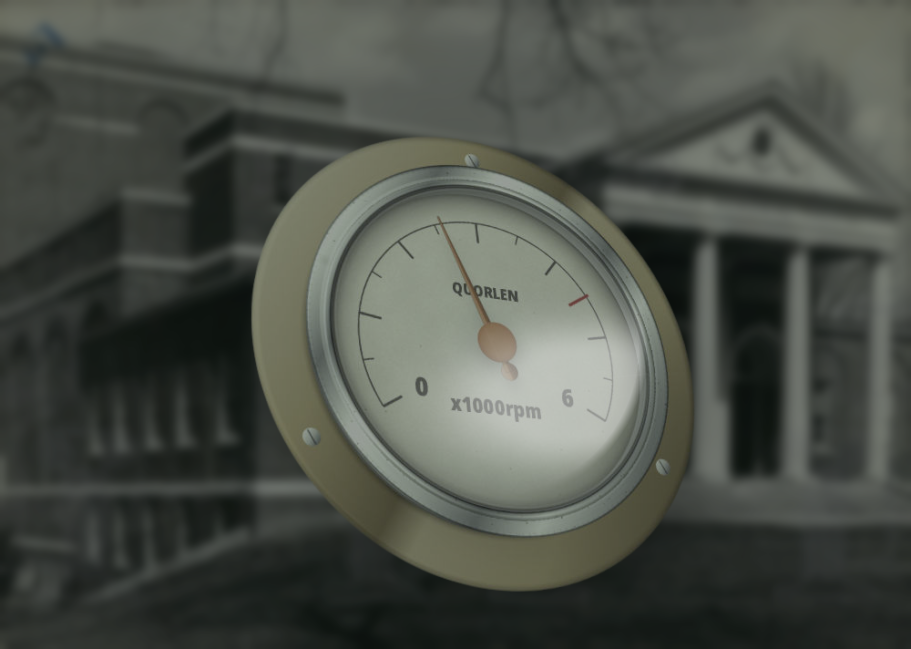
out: 2500,rpm
